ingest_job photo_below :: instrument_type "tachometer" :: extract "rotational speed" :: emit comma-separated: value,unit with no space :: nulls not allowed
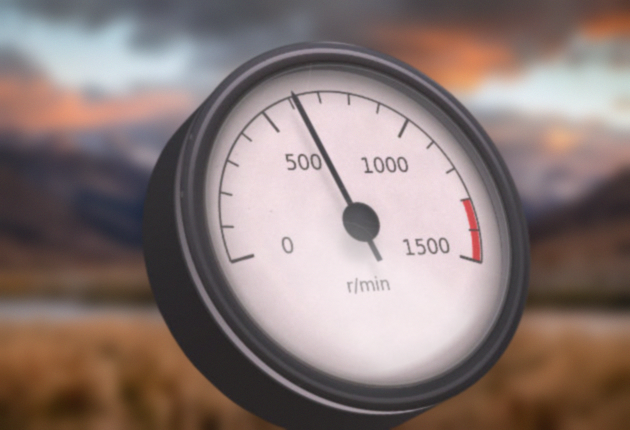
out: 600,rpm
